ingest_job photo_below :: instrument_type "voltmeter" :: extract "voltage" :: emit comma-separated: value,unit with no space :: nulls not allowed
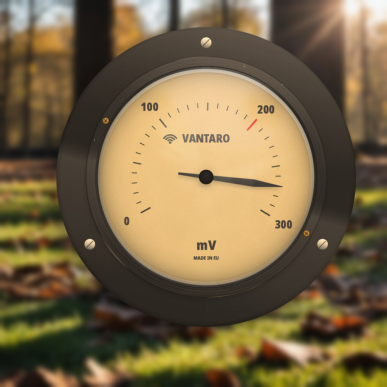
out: 270,mV
